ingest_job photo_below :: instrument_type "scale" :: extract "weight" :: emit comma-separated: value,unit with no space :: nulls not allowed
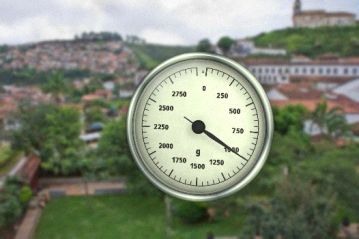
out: 1000,g
